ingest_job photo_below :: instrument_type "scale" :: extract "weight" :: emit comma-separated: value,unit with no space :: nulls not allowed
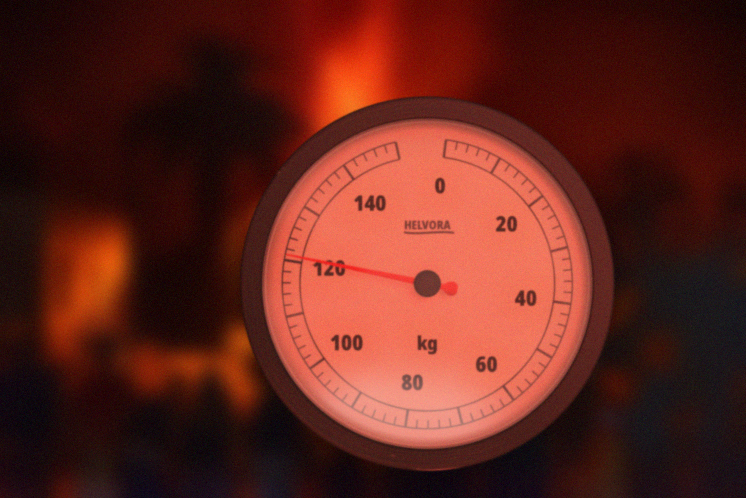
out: 121,kg
